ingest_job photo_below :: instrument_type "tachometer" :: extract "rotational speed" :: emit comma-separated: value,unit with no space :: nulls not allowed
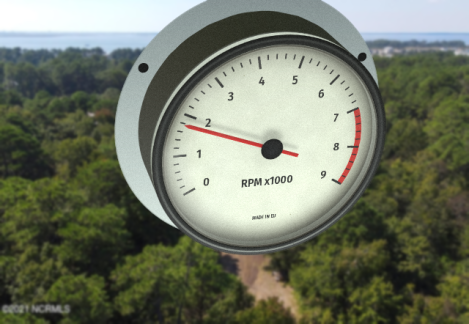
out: 1800,rpm
